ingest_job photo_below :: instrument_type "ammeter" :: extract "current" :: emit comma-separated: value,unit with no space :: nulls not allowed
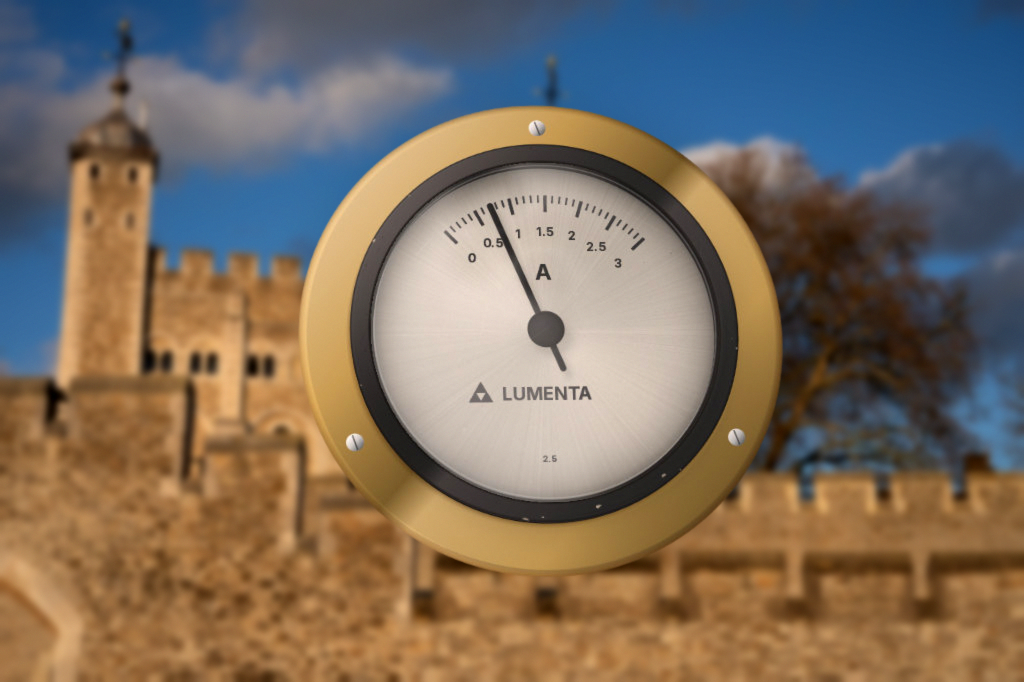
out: 0.7,A
